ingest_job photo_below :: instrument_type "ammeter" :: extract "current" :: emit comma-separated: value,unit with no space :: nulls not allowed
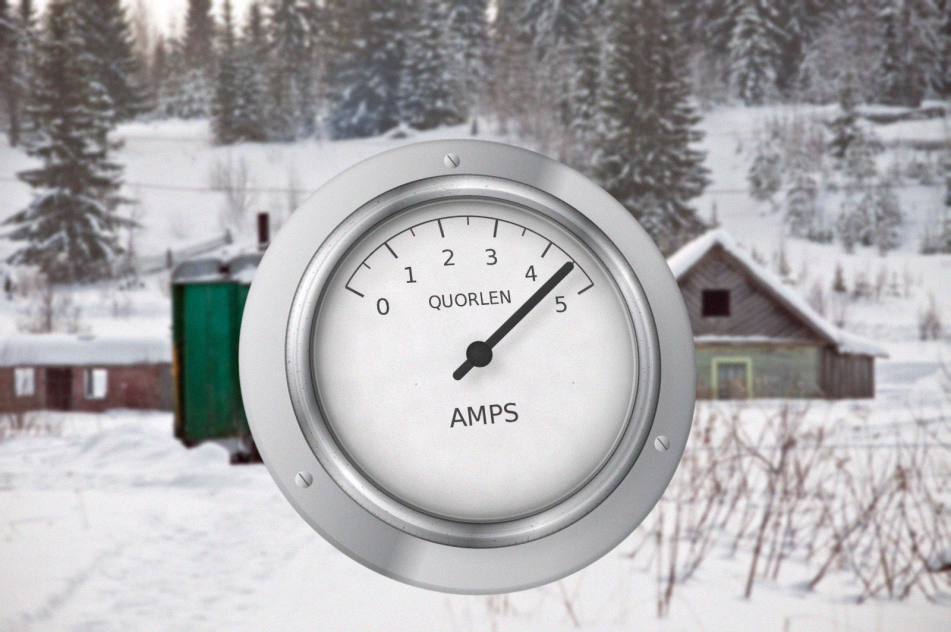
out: 4.5,A
